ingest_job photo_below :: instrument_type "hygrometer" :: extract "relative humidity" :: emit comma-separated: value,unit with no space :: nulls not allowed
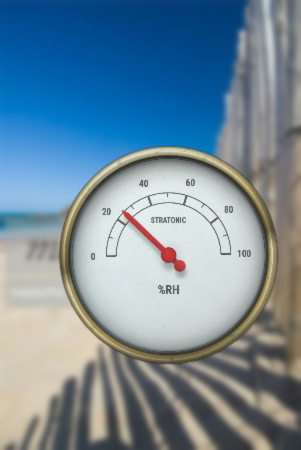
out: 25,%
